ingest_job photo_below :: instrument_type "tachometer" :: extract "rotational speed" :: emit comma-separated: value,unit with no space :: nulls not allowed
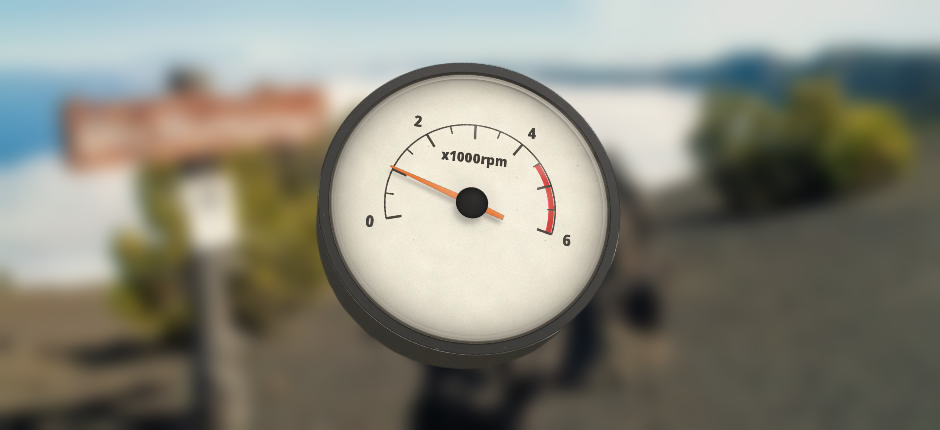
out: 1000,rpm
